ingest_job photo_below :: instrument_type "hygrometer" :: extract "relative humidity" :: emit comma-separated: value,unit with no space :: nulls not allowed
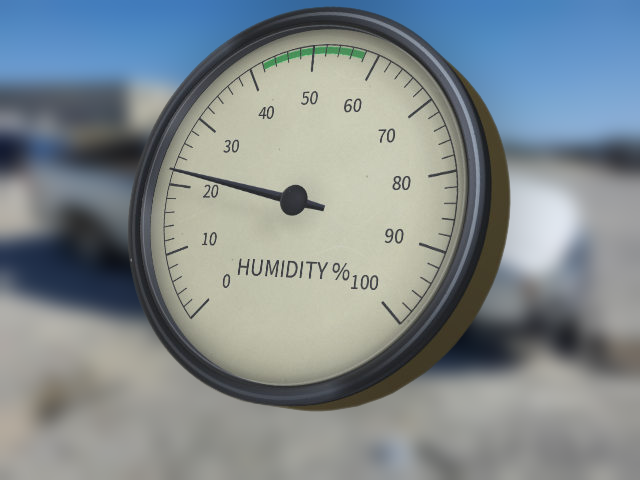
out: 22,%
